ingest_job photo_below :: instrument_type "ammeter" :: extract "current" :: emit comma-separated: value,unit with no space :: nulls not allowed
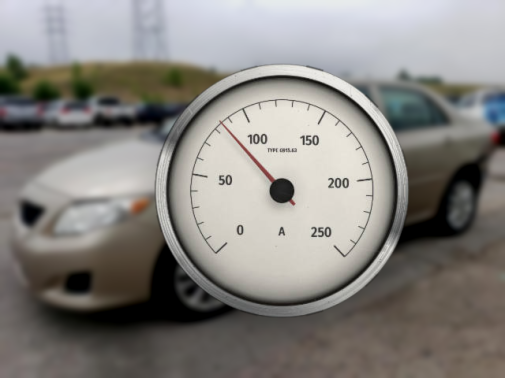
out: 85,A
